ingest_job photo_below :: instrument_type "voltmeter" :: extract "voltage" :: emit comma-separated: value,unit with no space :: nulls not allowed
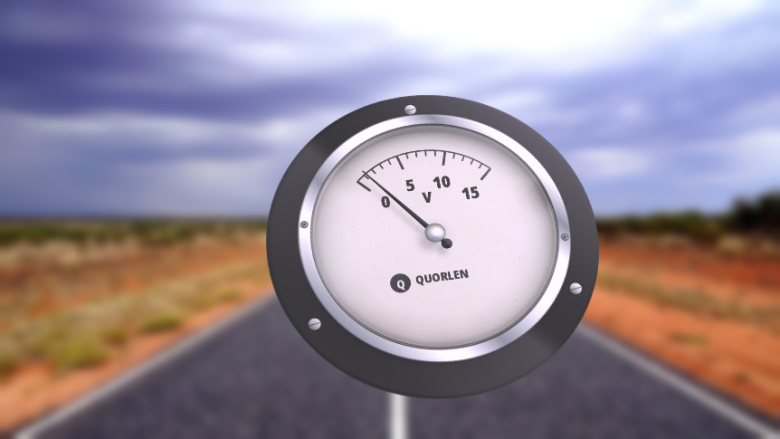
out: 1,V
